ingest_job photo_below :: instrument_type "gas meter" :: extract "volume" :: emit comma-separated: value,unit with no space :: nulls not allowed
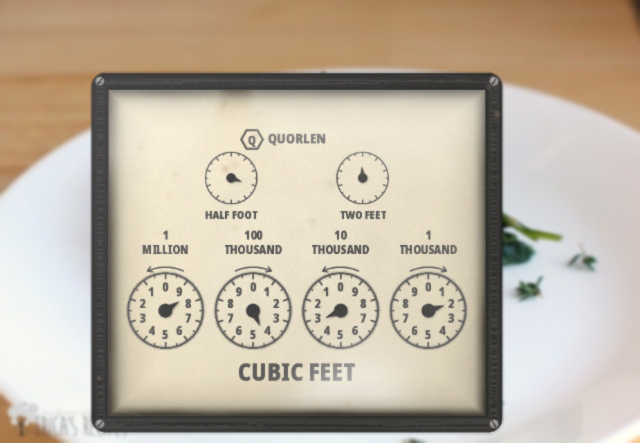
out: 843200,ft³
